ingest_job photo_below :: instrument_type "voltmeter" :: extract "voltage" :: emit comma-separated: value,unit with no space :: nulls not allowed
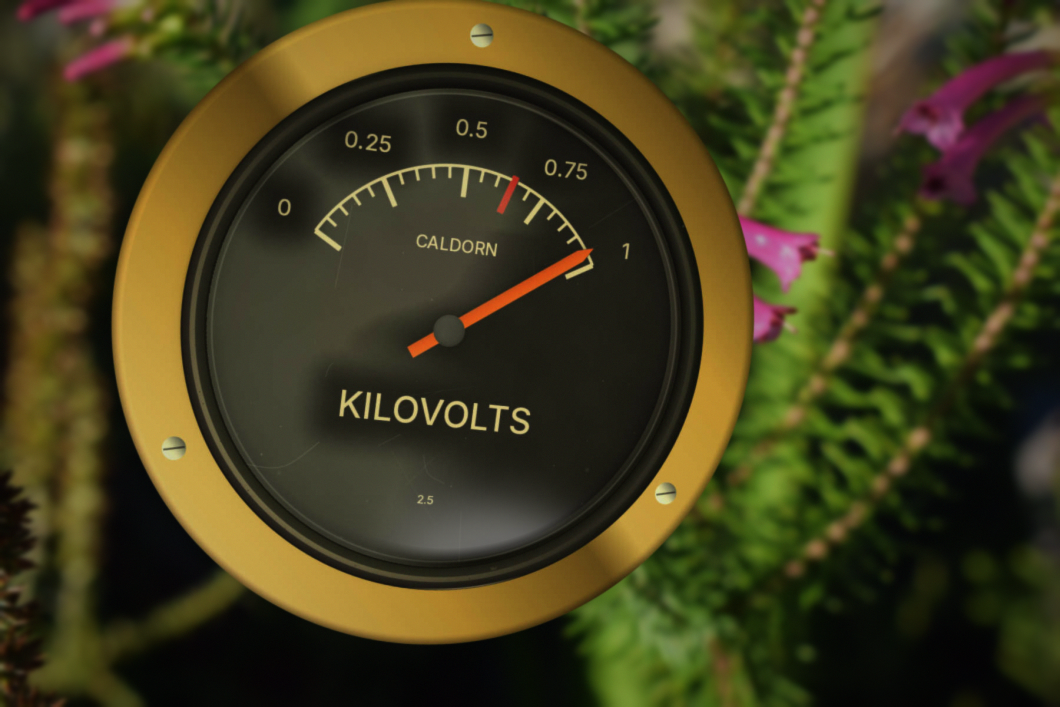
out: 0.95,kV
